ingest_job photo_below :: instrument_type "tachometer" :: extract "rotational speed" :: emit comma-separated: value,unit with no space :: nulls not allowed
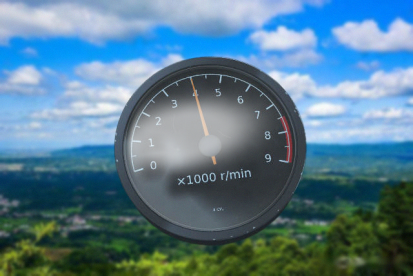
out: 4000,rpm
